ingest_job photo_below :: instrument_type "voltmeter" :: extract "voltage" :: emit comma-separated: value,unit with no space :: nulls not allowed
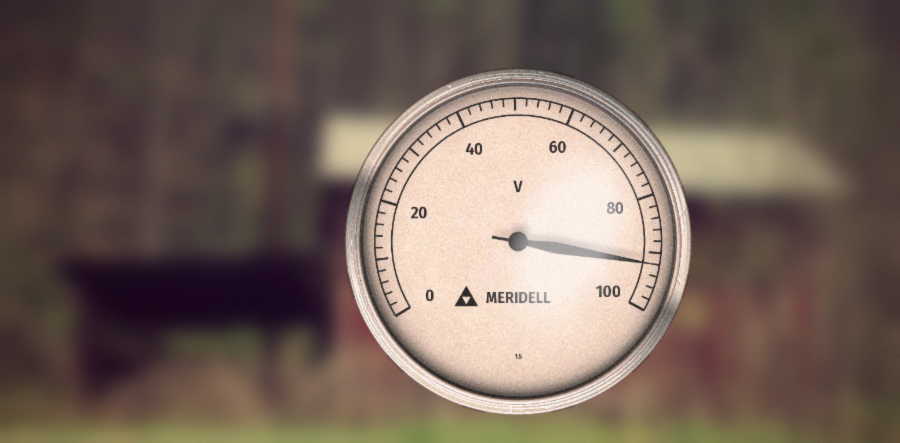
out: 92,V
